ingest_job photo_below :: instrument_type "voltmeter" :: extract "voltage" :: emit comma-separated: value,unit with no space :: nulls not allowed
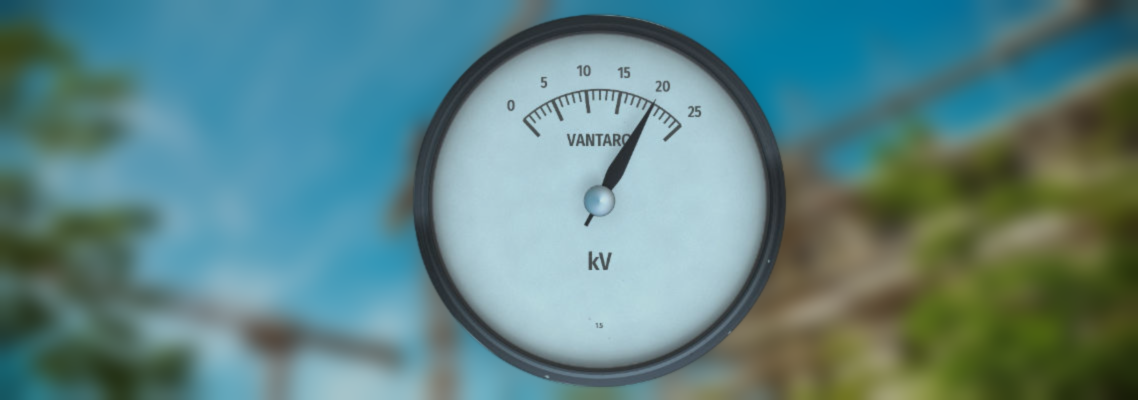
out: 20,kV
